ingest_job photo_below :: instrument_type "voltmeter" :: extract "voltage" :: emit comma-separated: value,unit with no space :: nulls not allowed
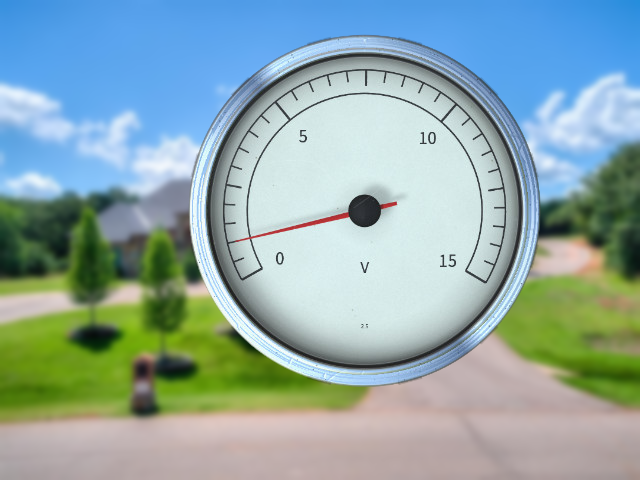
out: 1,V
